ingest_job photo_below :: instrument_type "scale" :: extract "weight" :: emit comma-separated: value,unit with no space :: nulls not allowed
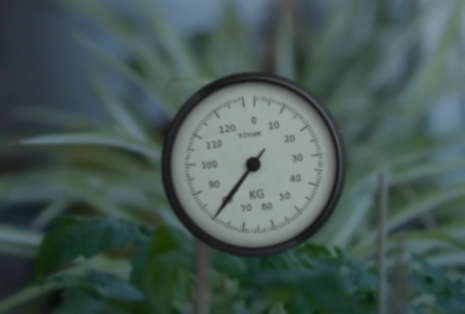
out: 80,kg
